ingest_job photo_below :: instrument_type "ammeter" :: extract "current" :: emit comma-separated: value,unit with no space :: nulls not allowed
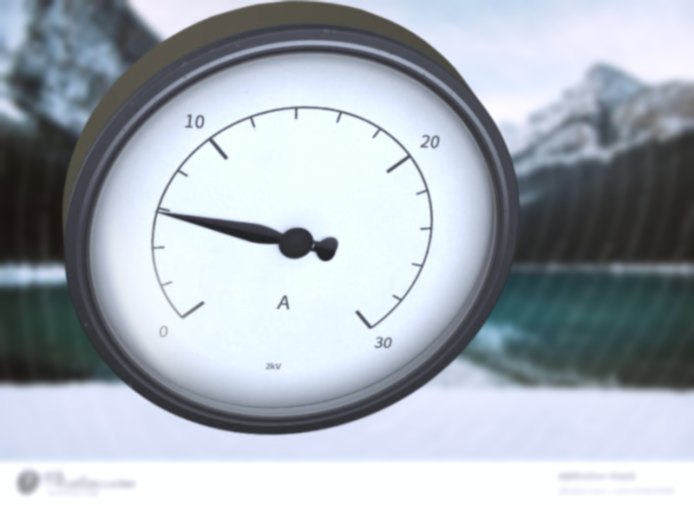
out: 6,A
